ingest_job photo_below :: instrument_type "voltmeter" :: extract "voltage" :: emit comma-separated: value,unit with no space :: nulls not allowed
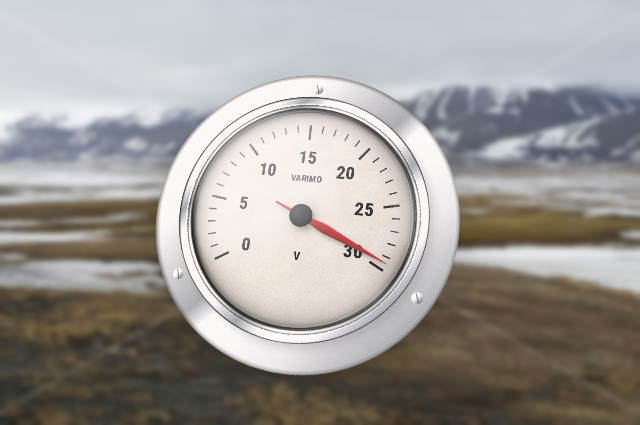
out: 29.5,V
